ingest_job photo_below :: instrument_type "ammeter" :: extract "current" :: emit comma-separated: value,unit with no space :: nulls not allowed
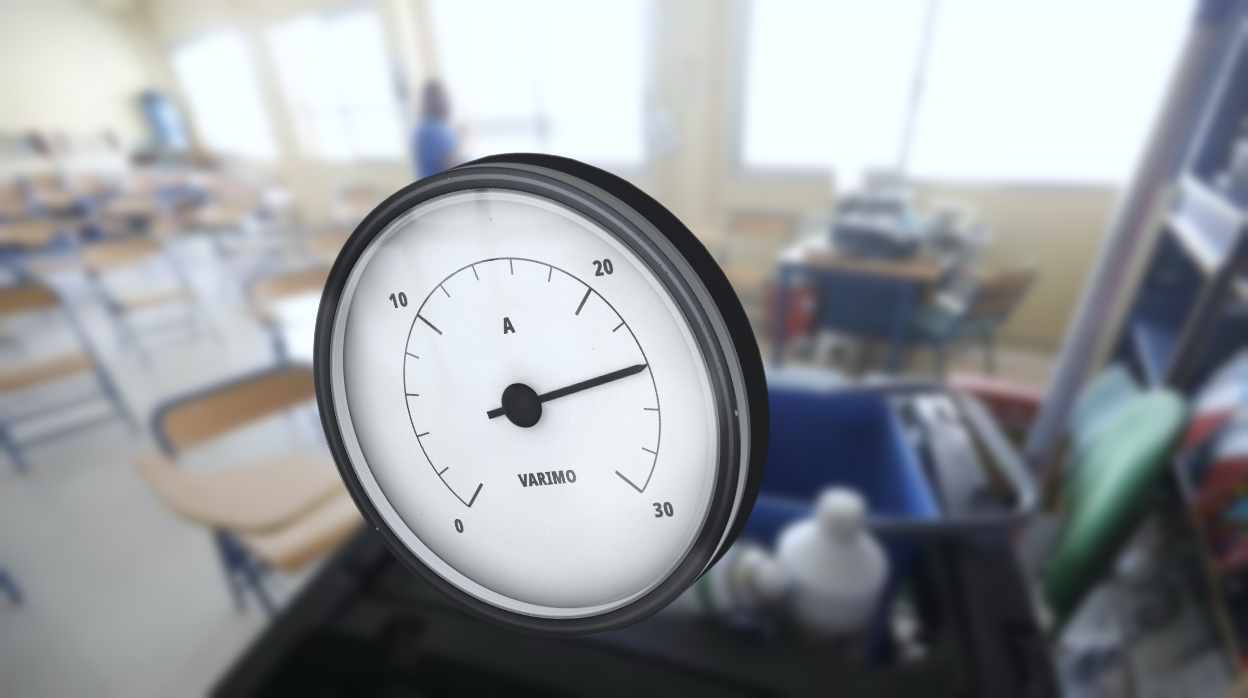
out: 24,A
